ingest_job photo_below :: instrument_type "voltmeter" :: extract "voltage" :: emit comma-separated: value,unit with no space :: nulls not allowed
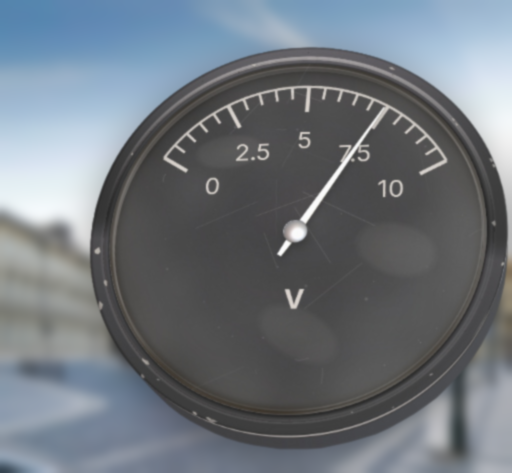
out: 7.5,V
